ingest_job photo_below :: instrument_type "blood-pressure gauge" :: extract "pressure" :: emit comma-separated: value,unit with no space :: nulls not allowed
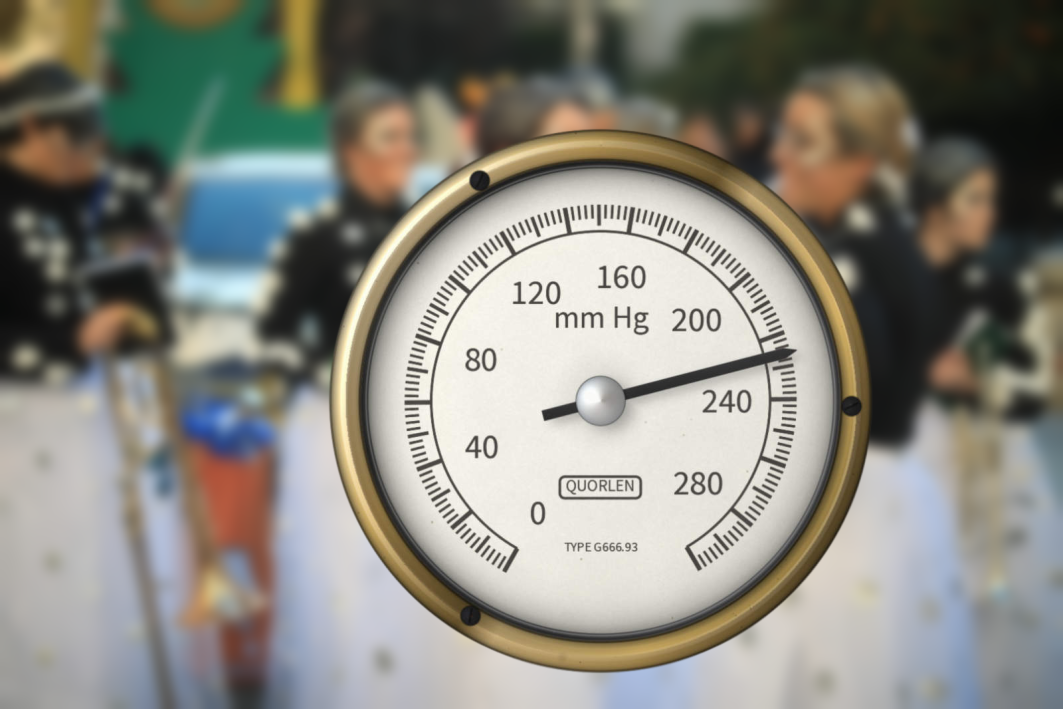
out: 226,mmHg
